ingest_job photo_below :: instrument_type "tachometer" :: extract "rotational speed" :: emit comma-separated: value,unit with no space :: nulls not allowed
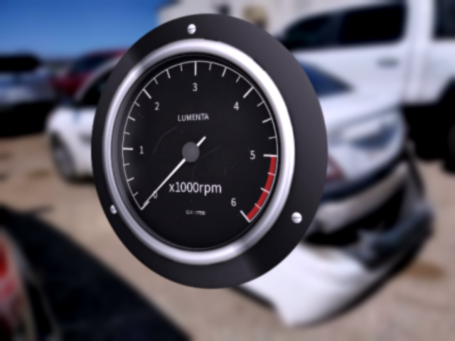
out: 0,rpm
